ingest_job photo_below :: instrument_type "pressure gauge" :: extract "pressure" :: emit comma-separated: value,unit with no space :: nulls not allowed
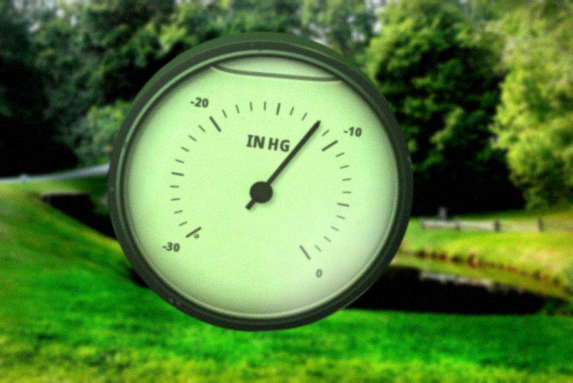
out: -12,inHg
